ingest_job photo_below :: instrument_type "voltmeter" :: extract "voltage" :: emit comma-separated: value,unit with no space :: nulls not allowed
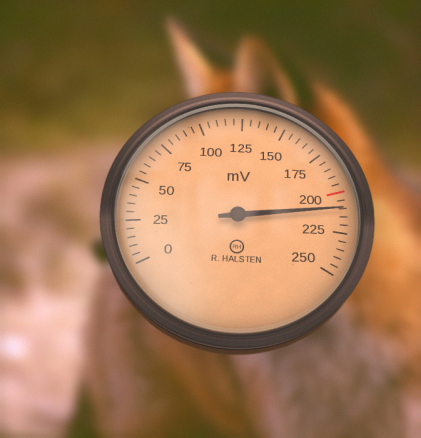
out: 210,mV
